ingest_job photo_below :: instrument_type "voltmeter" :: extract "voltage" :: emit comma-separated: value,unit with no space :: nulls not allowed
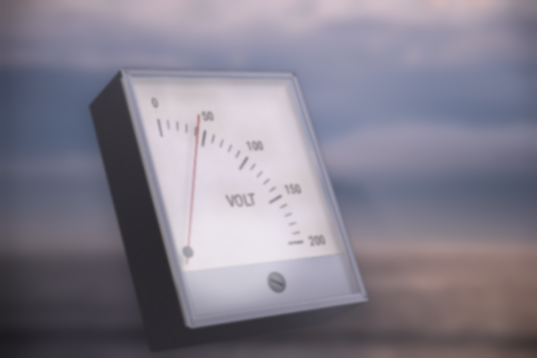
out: 40,V
